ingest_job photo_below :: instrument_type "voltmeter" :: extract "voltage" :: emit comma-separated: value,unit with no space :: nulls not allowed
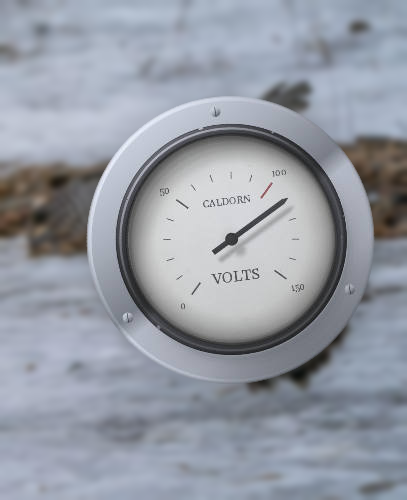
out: 110,V
